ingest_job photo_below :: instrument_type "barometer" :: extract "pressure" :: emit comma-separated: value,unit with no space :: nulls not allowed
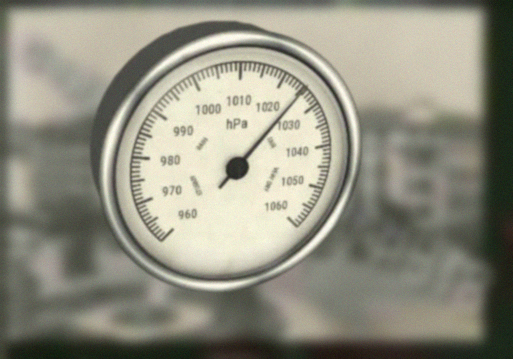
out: 1025,hPa
